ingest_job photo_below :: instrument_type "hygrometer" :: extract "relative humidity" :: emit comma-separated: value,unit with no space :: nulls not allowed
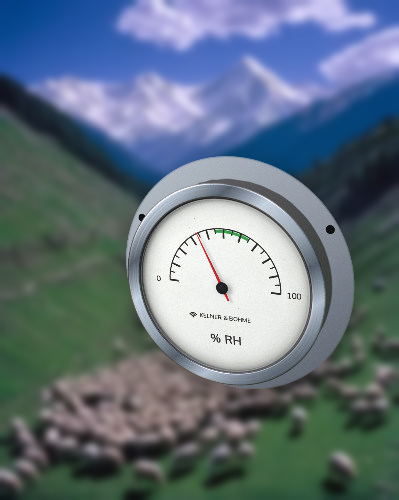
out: 35,%
